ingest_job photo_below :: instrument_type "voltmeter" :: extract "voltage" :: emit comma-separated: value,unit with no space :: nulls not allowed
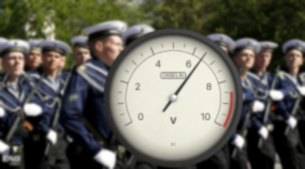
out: 6.5,V
